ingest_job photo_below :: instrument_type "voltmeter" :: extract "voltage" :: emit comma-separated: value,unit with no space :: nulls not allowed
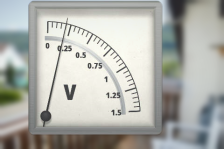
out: 0.2,V
